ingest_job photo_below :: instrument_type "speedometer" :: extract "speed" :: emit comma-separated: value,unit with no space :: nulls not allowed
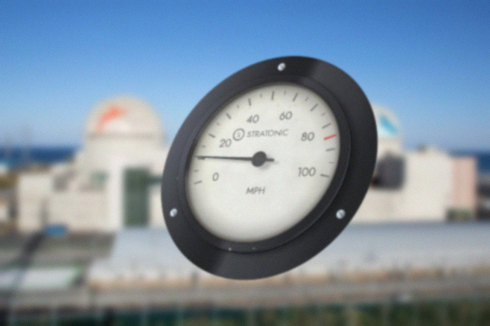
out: 10,mph
